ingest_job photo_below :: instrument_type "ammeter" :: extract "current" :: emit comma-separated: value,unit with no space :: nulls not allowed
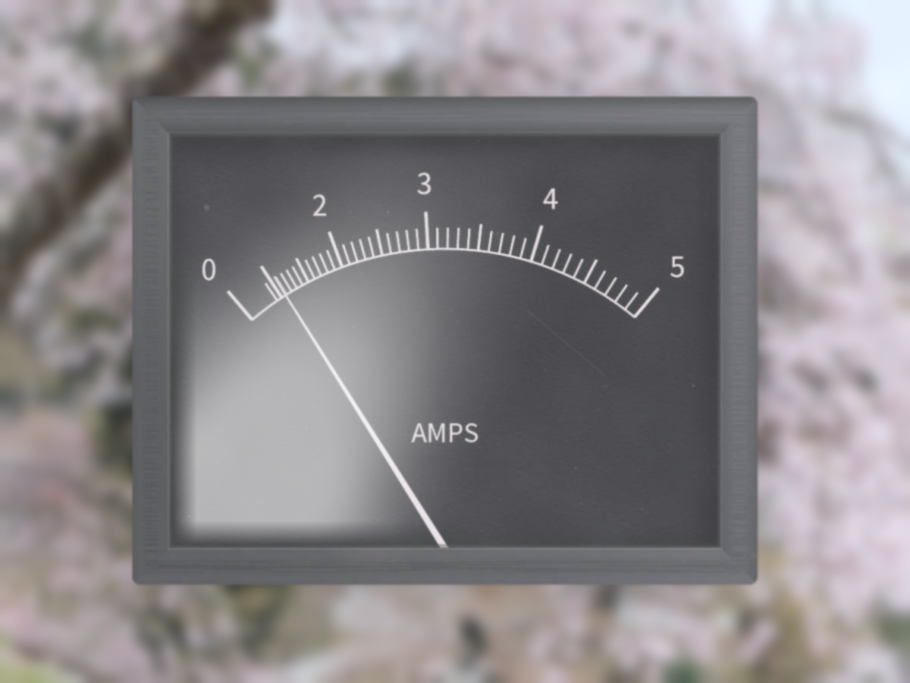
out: 1.1,A
